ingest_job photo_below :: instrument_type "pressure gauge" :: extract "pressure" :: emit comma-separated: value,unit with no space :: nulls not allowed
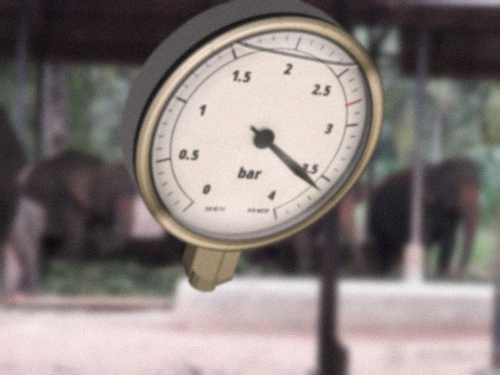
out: 3.6,bar
